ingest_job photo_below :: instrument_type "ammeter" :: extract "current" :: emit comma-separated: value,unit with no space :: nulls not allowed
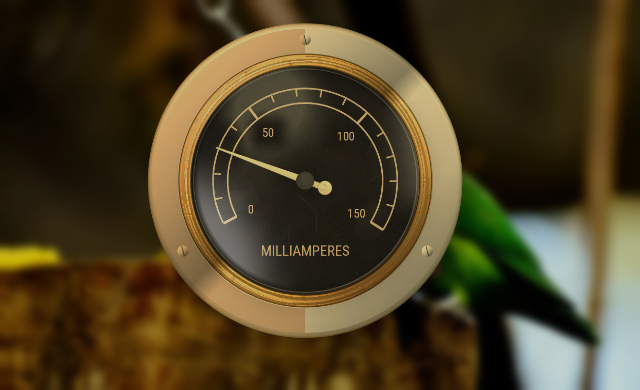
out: 30,mA
